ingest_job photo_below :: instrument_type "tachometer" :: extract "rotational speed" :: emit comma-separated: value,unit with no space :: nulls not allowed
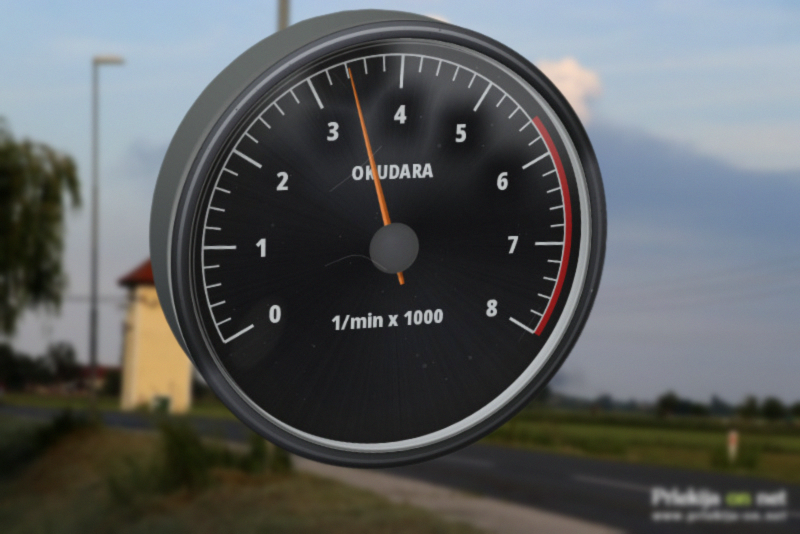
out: 3400,rpm
